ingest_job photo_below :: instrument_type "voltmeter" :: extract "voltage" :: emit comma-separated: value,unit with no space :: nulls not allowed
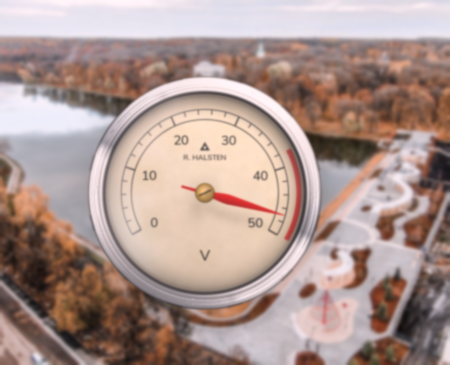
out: 47,V
